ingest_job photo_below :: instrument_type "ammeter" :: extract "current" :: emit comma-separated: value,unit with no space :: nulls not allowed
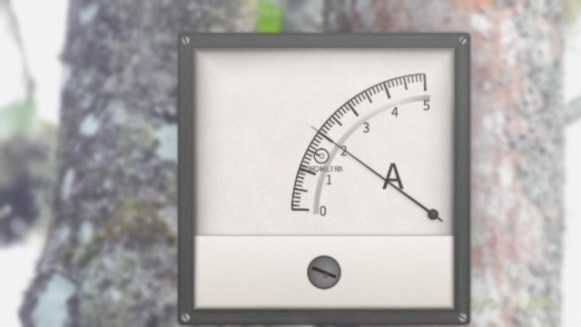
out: 2,A
